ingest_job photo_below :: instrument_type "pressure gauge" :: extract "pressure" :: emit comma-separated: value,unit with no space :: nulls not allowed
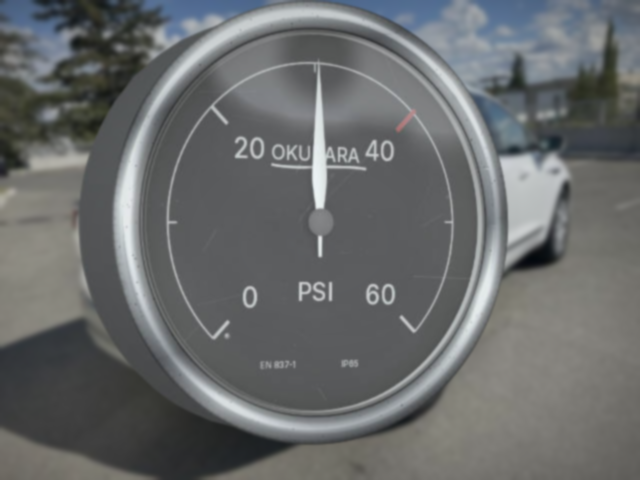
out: 30,psi
